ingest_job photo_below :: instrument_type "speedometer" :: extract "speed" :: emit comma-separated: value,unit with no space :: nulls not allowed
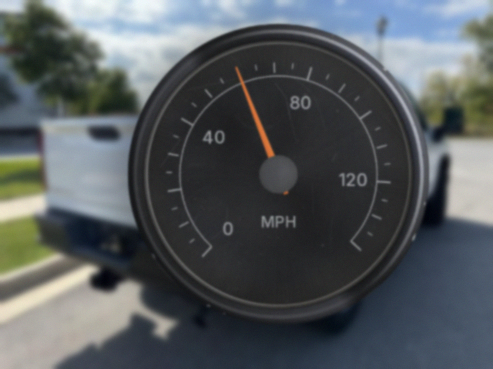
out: 60,mph
